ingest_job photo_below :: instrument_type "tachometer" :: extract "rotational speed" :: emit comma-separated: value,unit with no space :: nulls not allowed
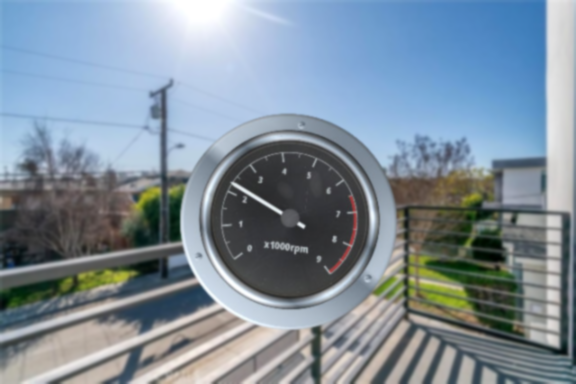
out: 2250,rpm
